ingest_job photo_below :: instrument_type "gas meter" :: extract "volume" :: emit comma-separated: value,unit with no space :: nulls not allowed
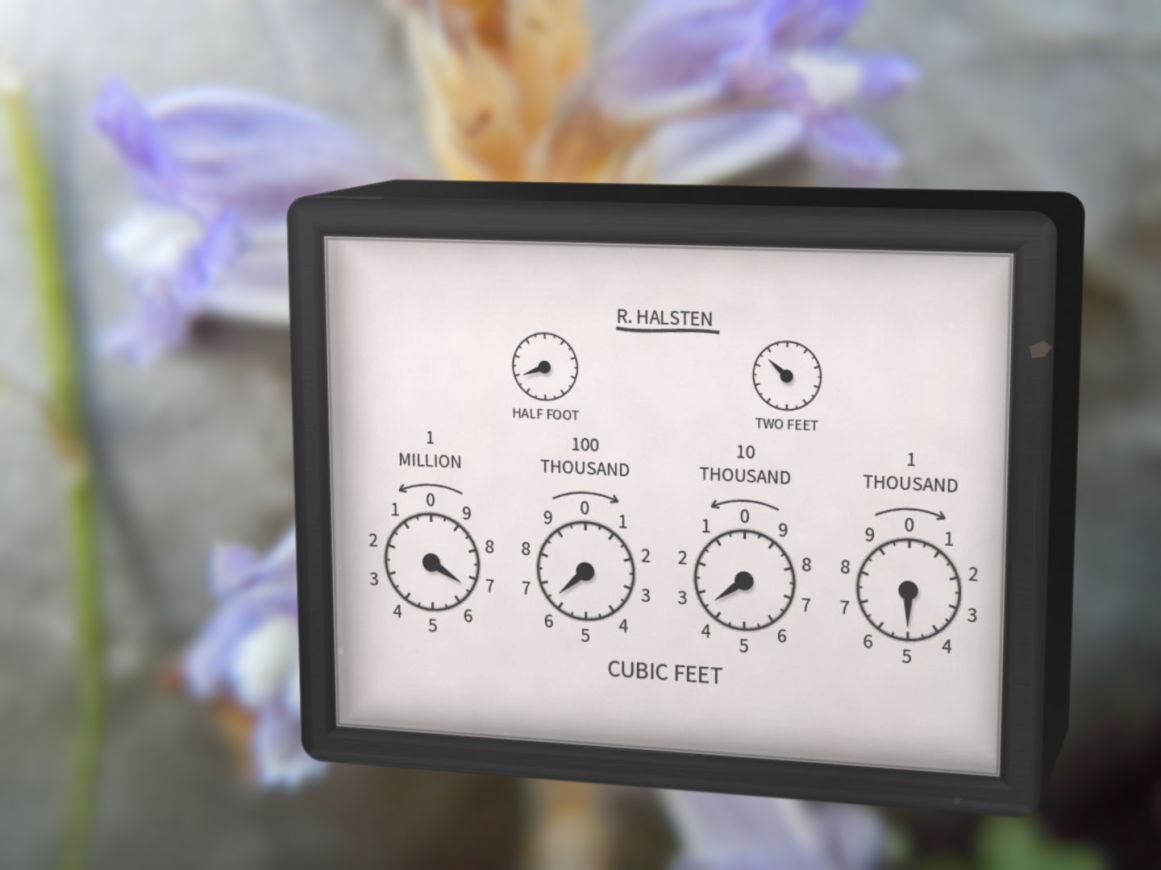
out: 663500,ft³
